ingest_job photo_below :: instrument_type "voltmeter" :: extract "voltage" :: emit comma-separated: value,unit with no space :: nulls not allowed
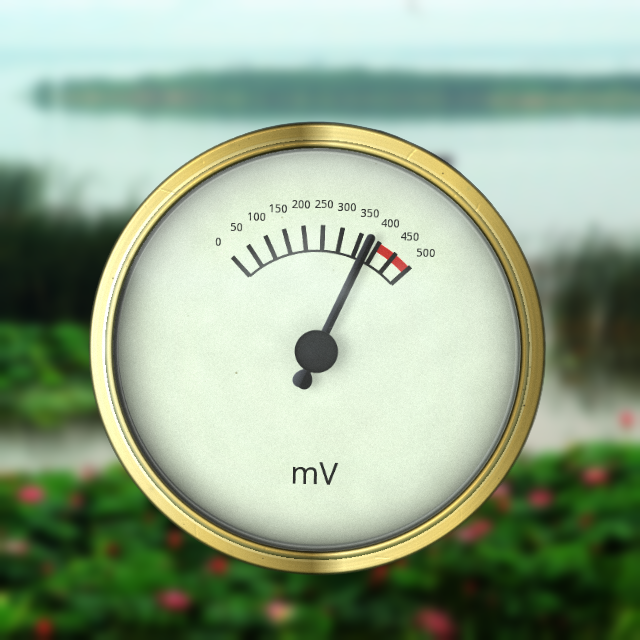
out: 375,mV
